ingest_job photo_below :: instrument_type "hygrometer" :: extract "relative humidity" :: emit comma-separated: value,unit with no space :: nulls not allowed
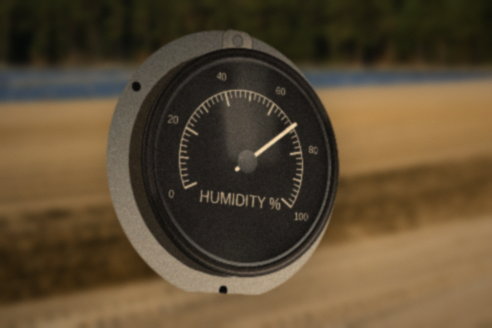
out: 70,%
